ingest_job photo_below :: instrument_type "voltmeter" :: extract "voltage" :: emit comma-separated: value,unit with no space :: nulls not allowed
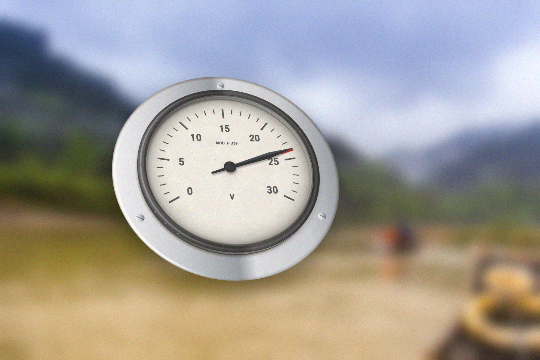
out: 24,V
